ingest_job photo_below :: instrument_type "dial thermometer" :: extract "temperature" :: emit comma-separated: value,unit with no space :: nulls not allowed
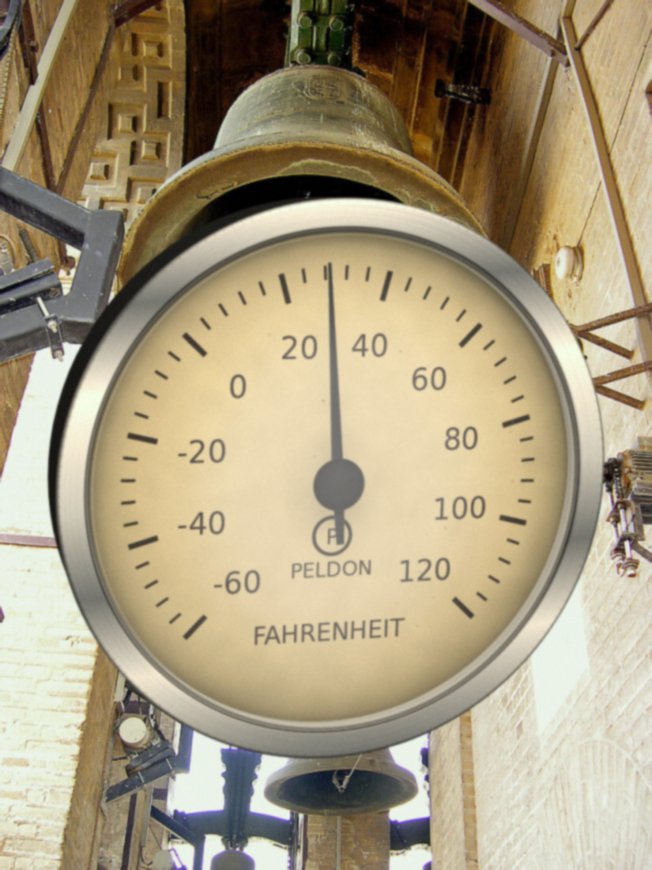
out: 28,°F
